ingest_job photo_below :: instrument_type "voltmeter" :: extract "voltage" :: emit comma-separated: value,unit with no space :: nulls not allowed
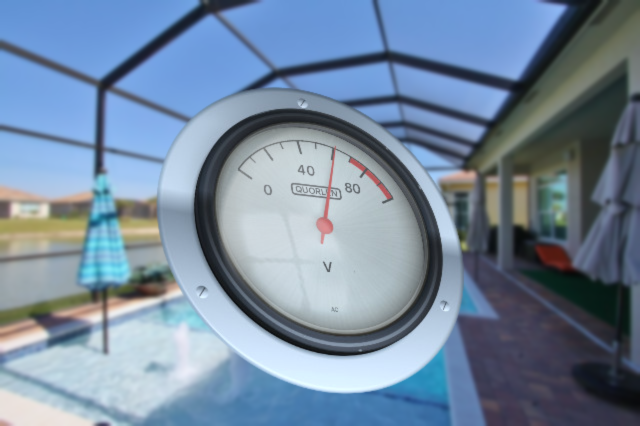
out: 60,V
